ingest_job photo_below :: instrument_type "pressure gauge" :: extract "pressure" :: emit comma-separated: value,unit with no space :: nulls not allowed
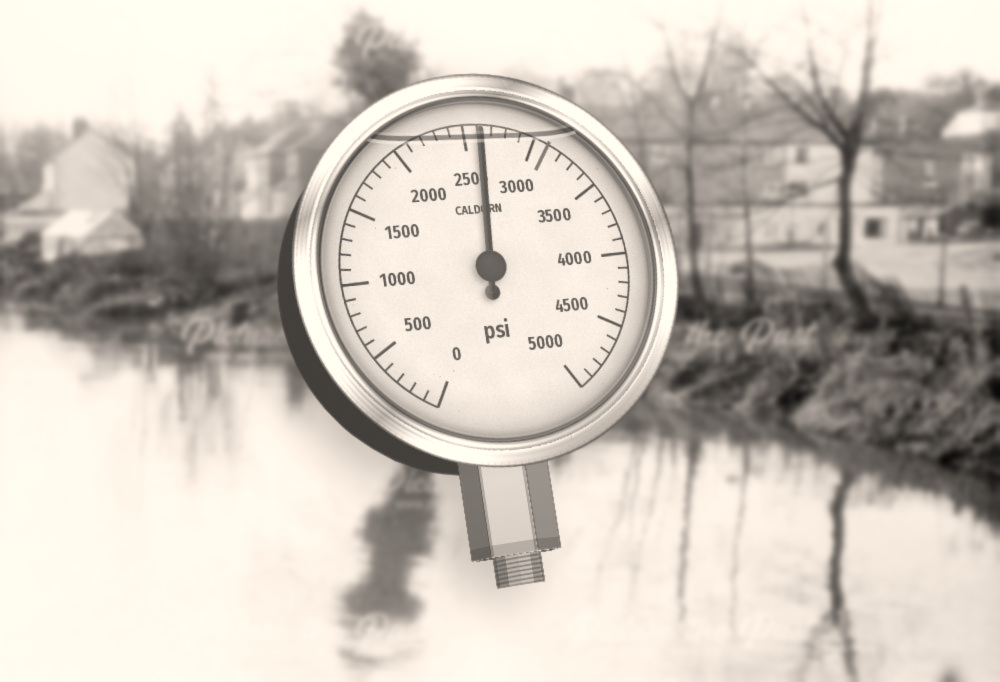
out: 2600,psi
